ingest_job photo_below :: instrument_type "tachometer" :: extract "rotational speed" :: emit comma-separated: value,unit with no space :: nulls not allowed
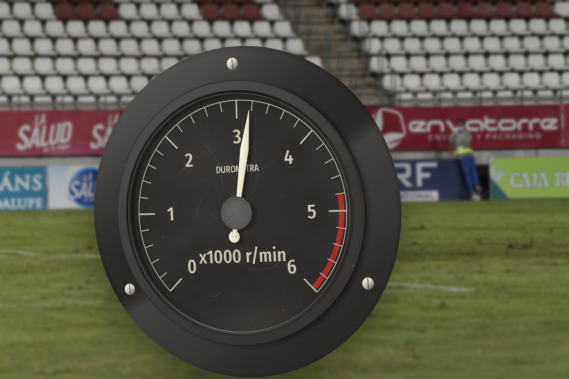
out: 3200,rpm
